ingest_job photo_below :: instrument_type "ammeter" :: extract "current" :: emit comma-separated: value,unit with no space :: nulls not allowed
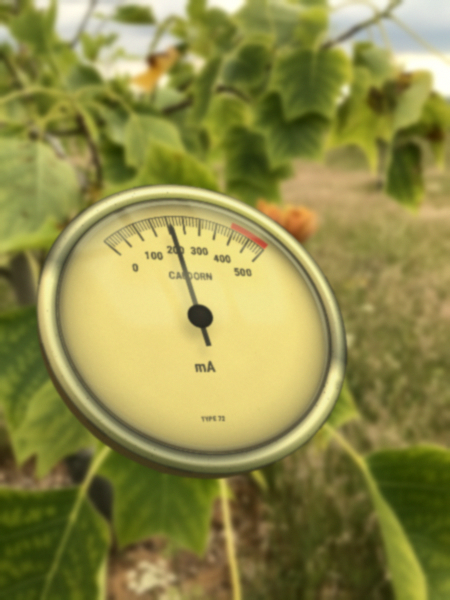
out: 200,mA
